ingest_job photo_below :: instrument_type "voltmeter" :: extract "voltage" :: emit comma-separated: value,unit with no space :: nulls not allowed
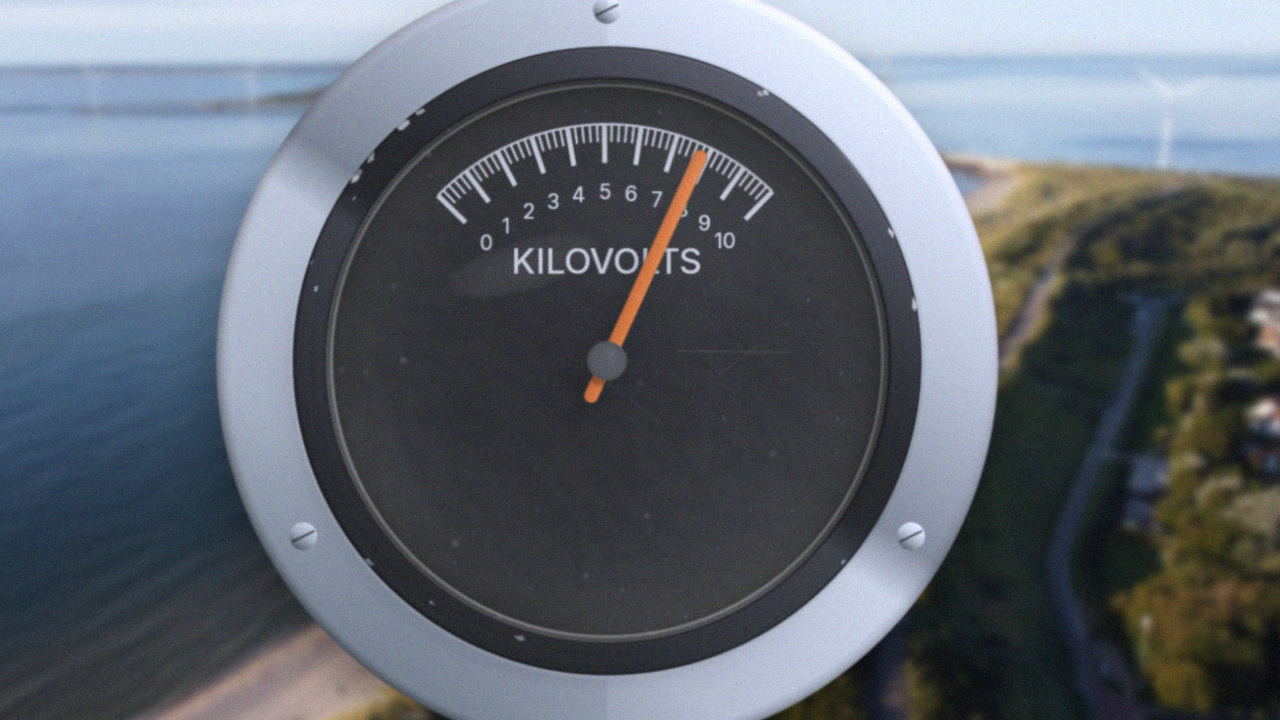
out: 7.8,kV
